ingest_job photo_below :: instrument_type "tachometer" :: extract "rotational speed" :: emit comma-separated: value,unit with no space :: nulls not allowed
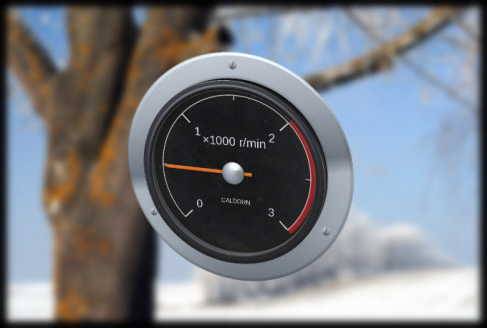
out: 500,rpm
